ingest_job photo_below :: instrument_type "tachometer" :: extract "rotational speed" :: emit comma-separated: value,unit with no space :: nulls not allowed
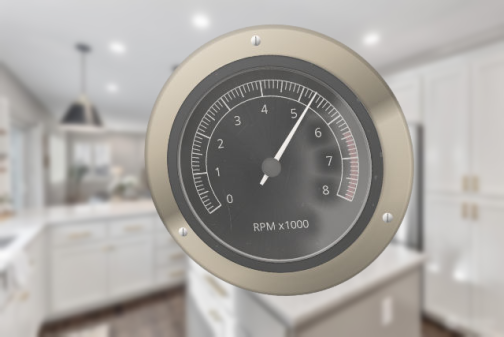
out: 5300,rpm
